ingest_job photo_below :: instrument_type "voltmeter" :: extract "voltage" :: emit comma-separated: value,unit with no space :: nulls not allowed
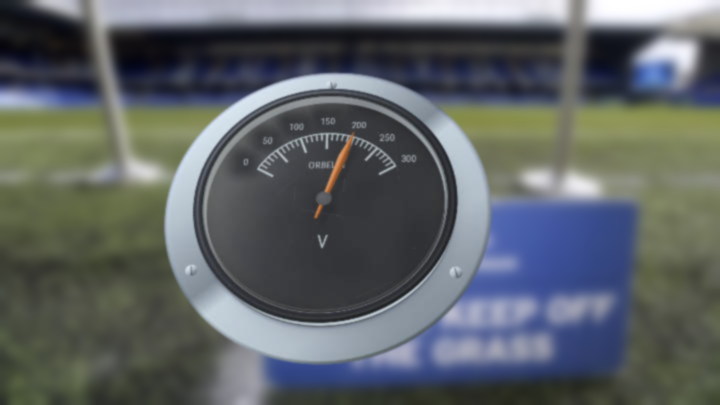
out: 200,V
